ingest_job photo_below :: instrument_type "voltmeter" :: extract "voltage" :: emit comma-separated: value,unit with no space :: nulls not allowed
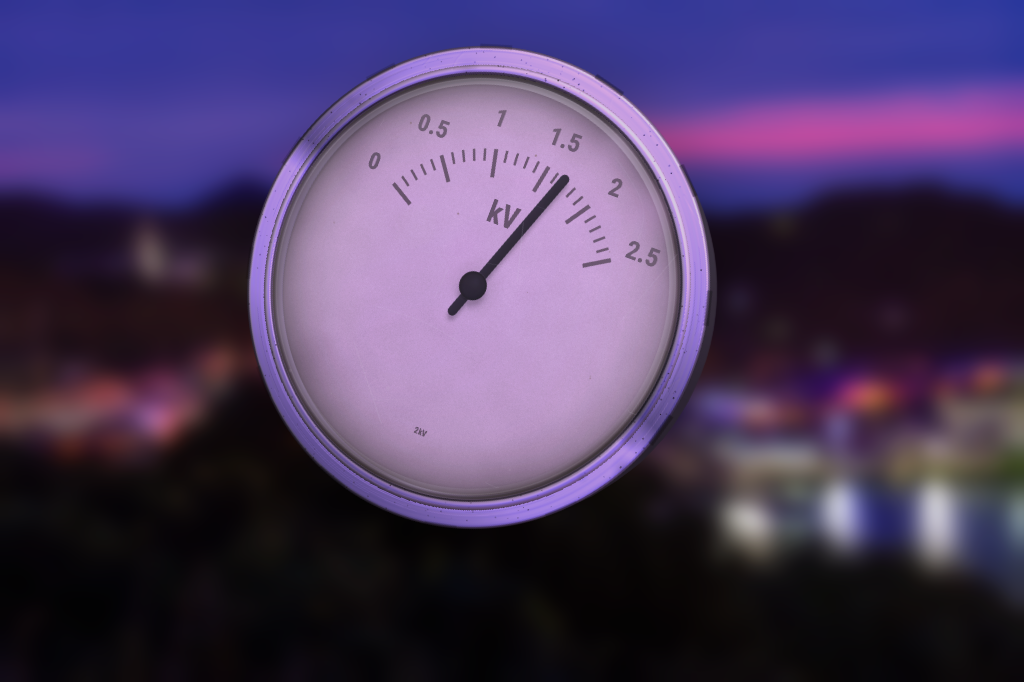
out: 1.7,kV
